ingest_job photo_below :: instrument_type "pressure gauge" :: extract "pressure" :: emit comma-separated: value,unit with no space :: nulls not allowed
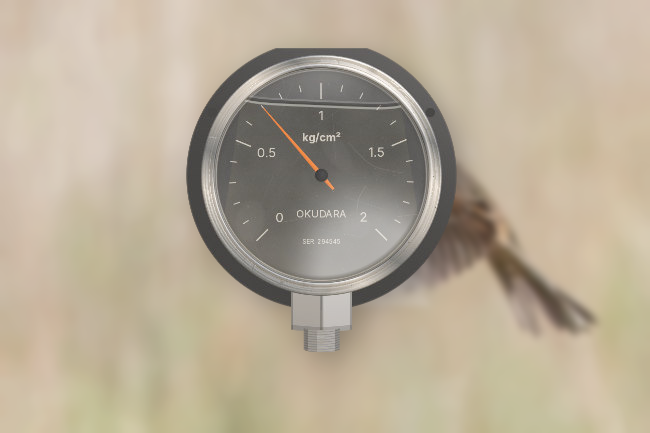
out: 0.7,kg/cm²
